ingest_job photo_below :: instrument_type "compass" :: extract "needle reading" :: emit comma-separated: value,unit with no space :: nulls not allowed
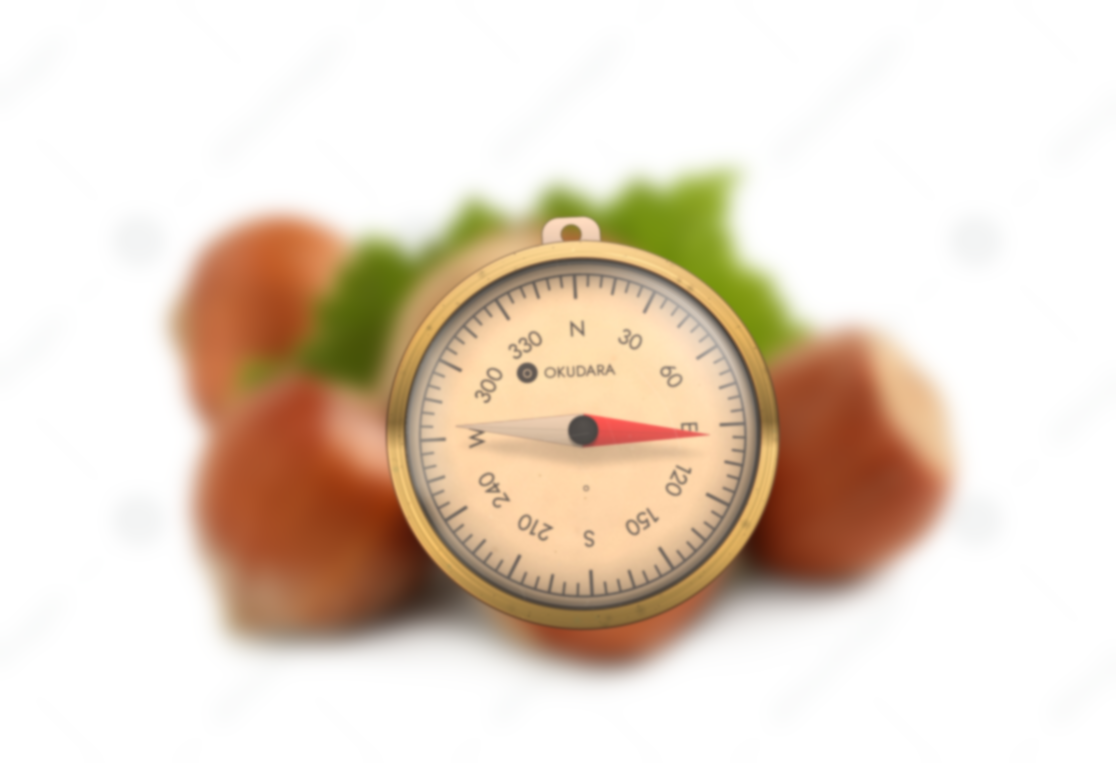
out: 95,°
